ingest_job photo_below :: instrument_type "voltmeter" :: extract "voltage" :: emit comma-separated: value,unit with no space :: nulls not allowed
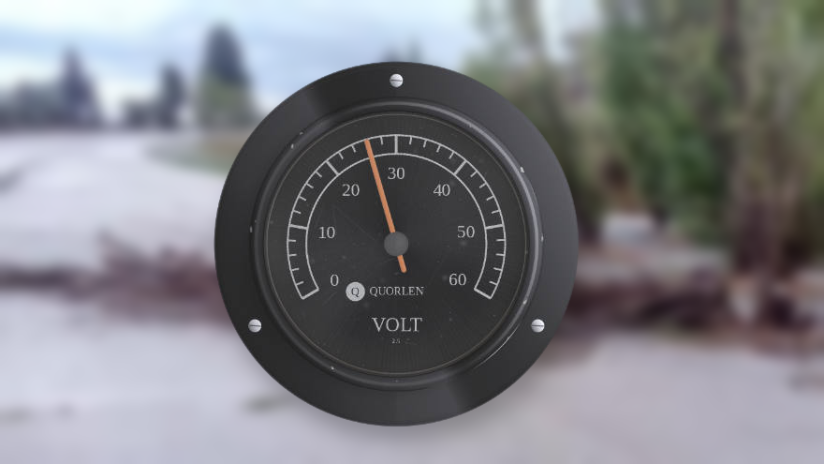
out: 26,V
